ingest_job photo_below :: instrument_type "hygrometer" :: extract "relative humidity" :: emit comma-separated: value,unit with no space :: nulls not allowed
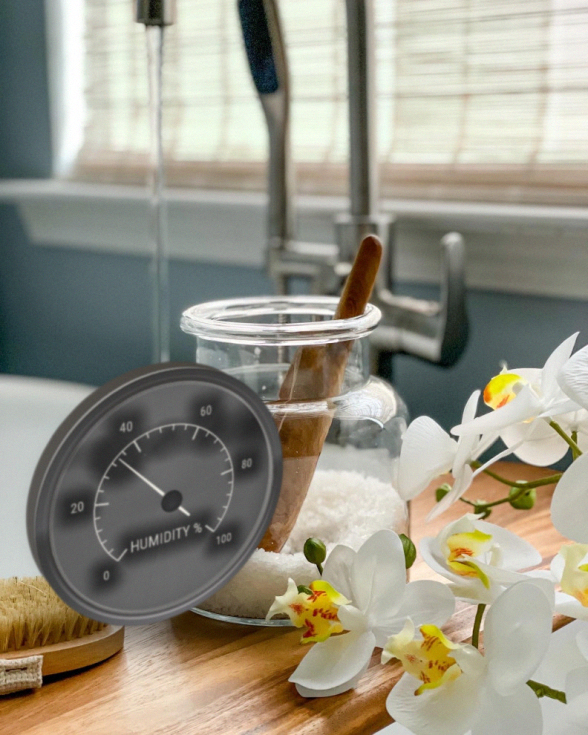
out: 34,%
